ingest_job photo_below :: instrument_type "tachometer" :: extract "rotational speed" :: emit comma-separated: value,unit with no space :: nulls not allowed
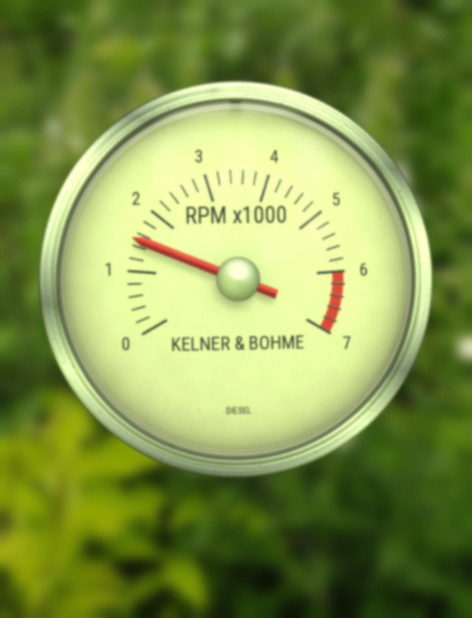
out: 1500,rpm
